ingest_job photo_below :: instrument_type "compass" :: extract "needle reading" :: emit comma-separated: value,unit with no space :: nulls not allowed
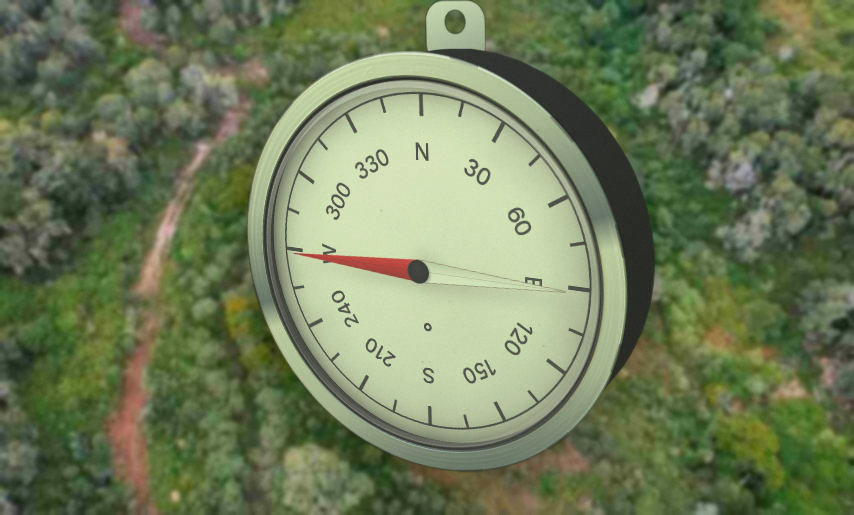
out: 270,°
